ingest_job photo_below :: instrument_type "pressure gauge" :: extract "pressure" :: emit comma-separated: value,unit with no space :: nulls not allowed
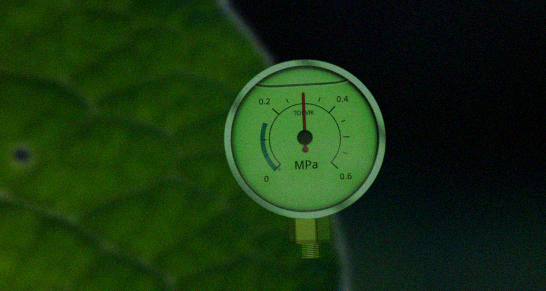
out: 0.3,MPa
